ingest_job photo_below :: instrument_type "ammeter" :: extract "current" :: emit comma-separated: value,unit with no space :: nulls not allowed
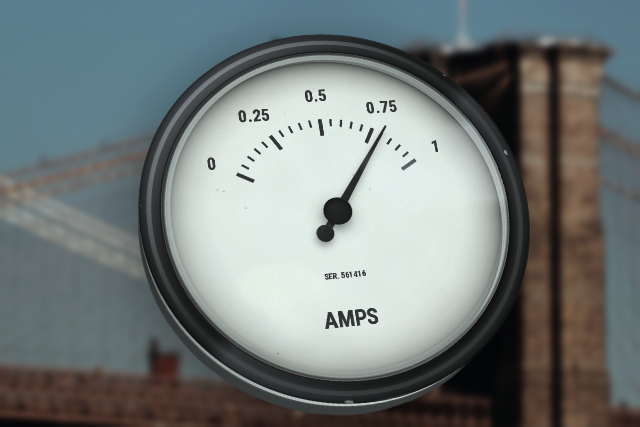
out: 0.8,A
